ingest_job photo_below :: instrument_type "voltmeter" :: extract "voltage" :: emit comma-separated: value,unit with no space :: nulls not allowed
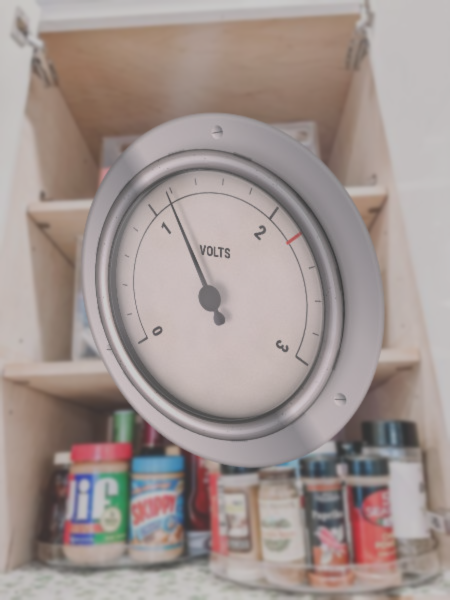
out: 1.2,V
